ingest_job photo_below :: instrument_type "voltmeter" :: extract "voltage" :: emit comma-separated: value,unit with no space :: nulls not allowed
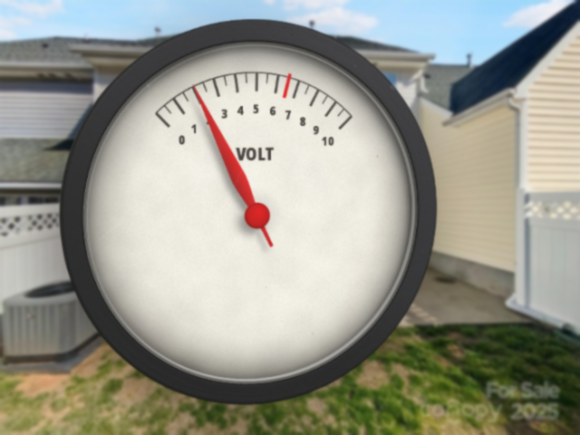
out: 2,V
